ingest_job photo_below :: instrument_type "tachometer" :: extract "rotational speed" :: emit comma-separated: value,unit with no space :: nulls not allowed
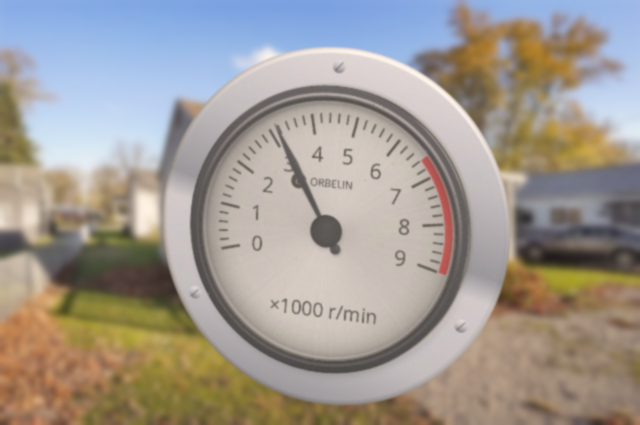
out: 3200,rpm
